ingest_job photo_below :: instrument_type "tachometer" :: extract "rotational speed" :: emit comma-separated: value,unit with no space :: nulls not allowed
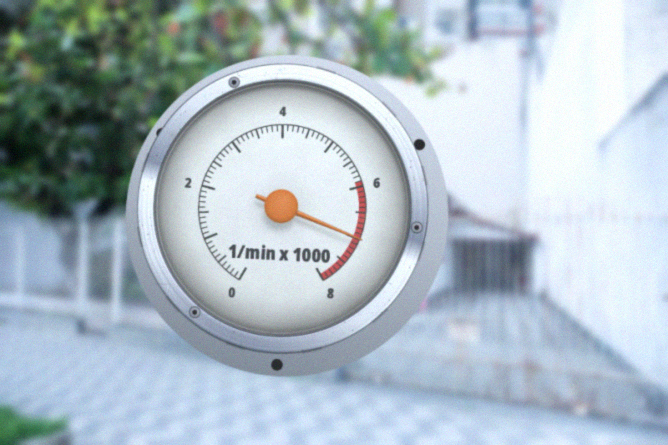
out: 7000,rpm
